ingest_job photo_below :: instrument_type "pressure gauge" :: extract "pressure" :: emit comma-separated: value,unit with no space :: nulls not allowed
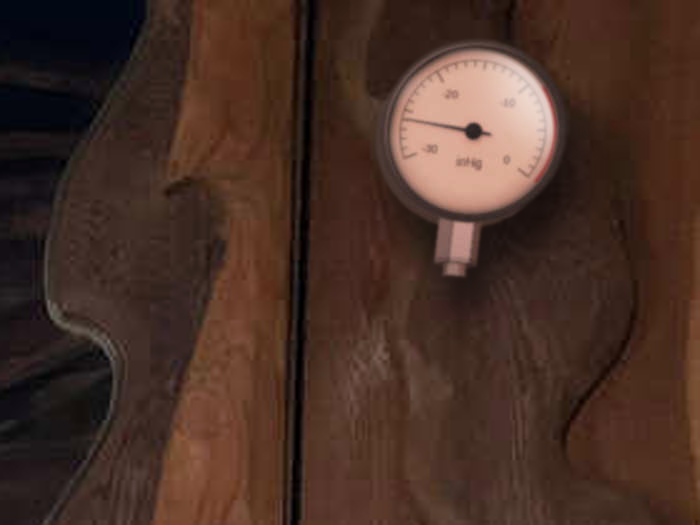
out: -26,inHg
